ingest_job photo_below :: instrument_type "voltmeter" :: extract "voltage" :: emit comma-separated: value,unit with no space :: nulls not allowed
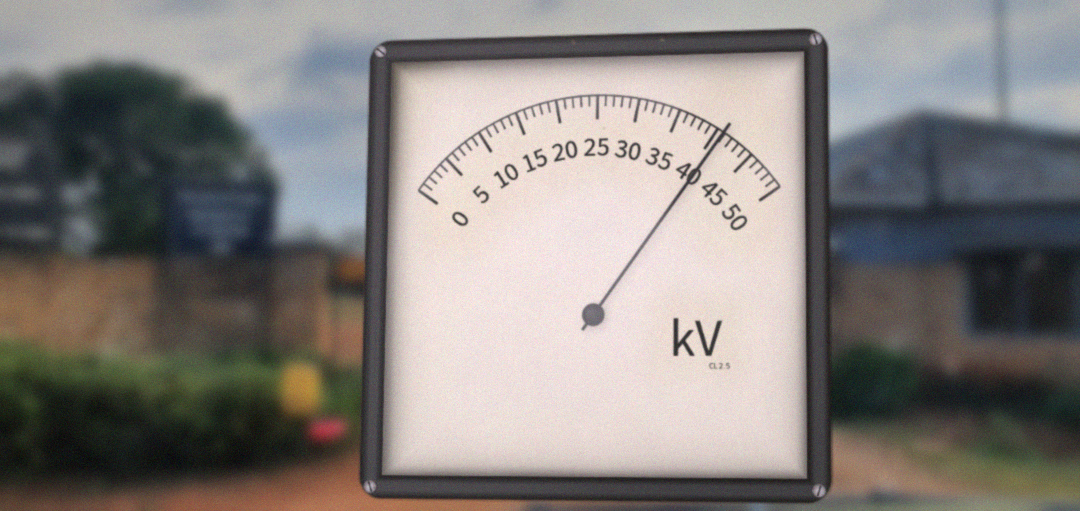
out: 41,kV
